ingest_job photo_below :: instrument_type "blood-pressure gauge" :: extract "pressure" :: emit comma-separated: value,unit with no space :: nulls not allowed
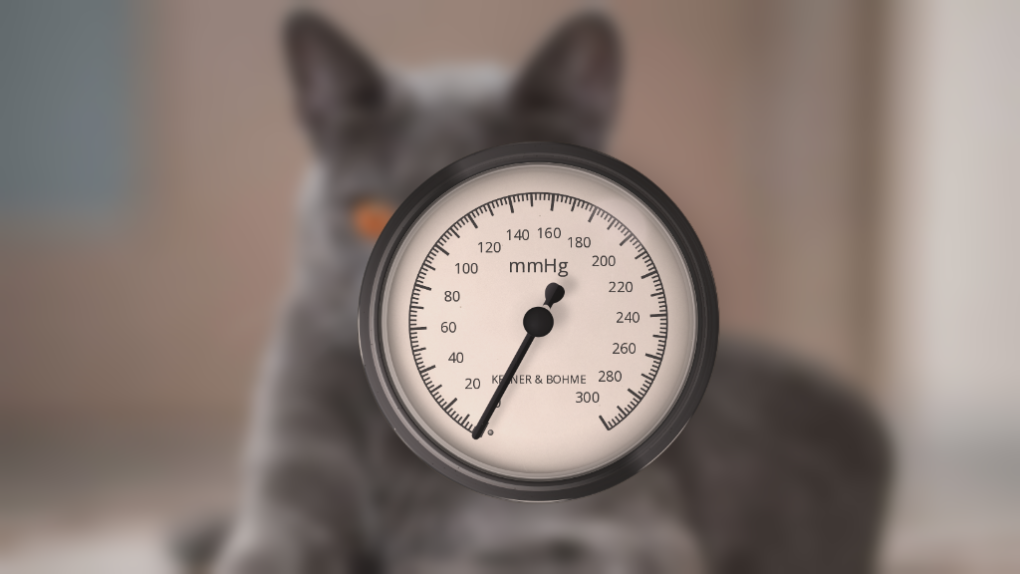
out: 2,mmHg
